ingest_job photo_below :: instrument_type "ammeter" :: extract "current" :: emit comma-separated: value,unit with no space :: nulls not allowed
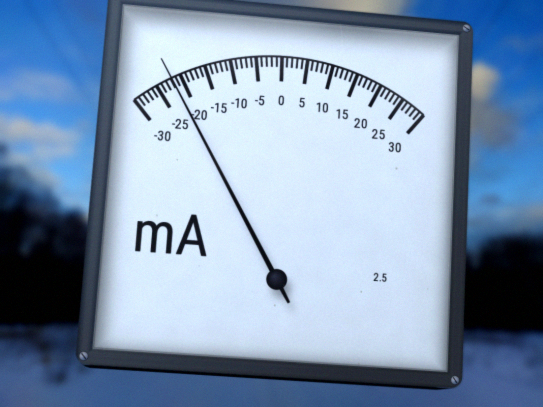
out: -22,mA
